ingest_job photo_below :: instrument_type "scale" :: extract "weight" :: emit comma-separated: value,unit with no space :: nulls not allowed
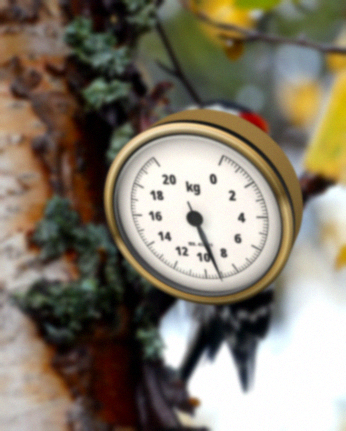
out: 9,kg
